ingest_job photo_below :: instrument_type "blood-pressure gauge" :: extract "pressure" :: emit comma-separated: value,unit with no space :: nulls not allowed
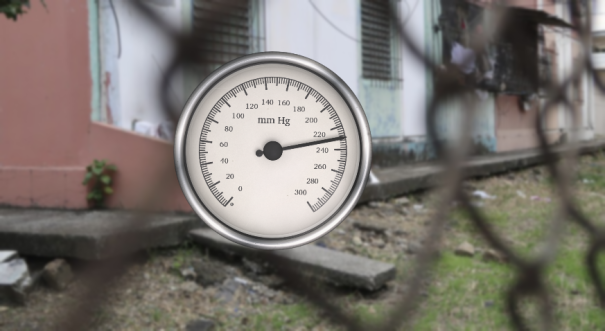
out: 230,mmHg
